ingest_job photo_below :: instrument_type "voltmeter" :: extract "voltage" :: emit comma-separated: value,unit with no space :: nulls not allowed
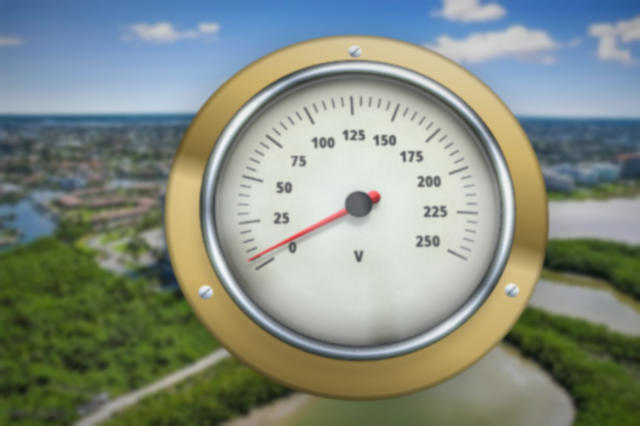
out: 5,V
